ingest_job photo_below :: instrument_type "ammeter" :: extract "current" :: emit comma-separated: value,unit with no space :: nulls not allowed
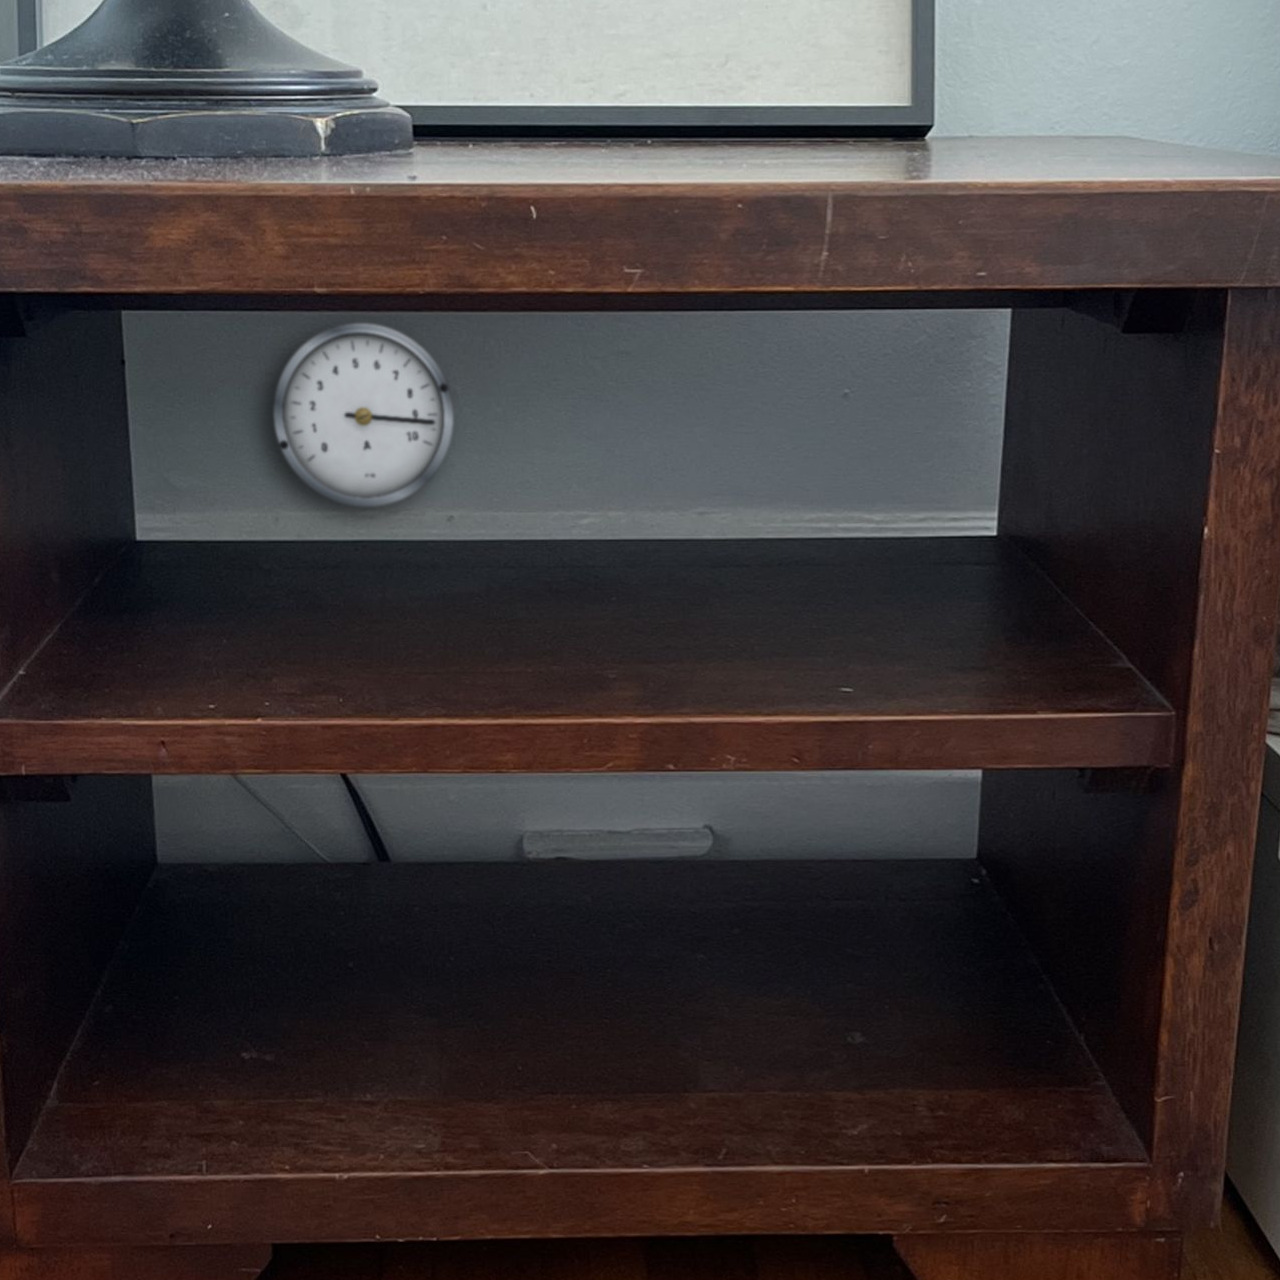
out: 9.25,A
